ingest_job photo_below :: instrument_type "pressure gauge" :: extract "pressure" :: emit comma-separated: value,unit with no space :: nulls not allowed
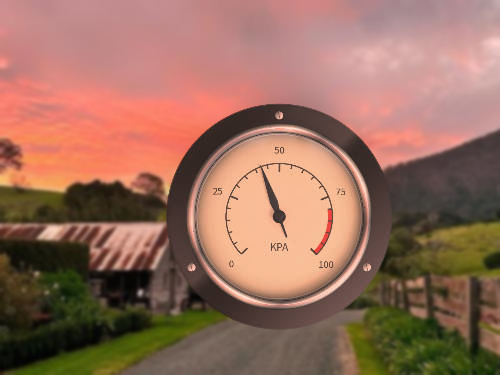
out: 42.5,kPa
